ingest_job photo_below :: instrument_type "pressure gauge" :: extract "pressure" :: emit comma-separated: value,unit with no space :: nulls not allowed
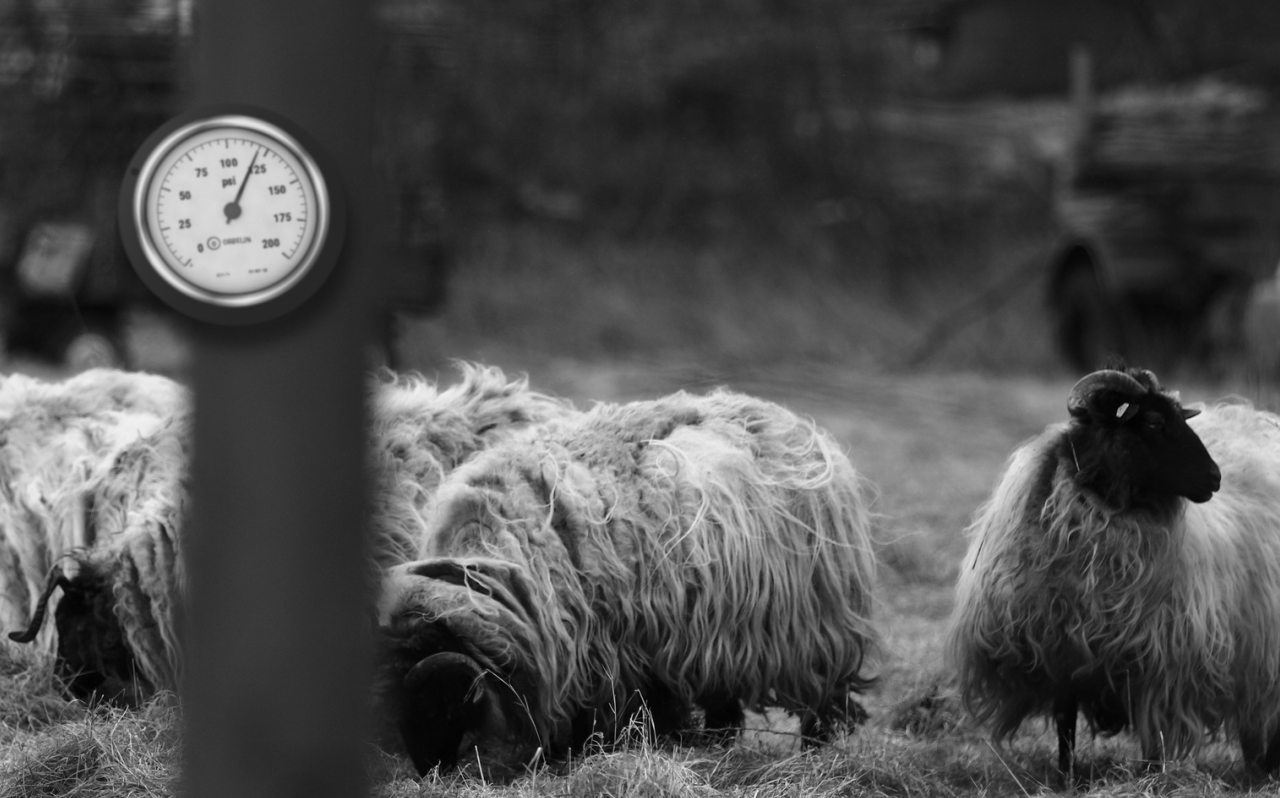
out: 120,psi
